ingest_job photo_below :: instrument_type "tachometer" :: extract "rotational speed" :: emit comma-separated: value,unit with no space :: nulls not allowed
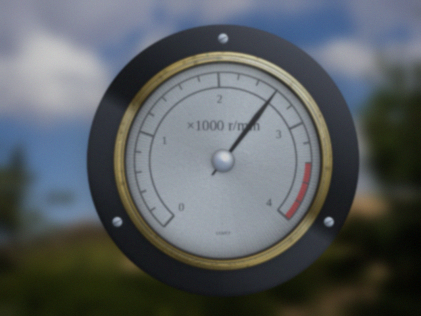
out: 2600,rpm
